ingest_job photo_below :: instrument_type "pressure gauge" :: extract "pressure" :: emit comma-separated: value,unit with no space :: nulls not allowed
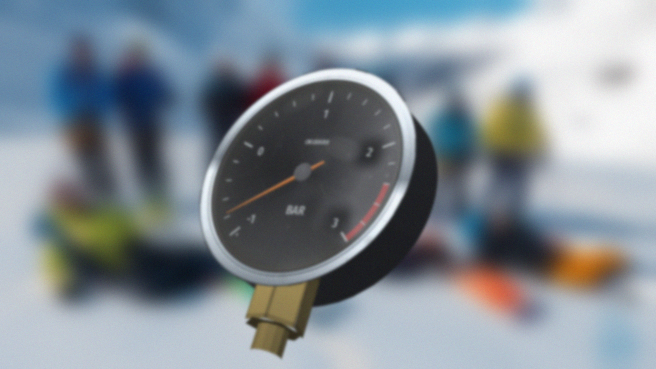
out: -0.8,bar
